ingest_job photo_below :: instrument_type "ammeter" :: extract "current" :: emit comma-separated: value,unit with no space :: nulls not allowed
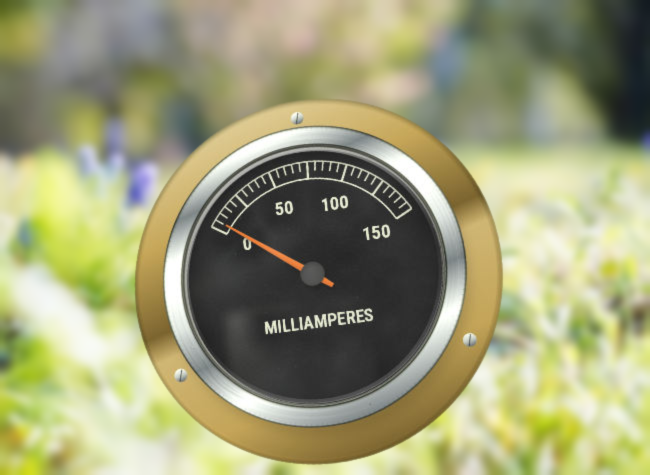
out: 5,mA
